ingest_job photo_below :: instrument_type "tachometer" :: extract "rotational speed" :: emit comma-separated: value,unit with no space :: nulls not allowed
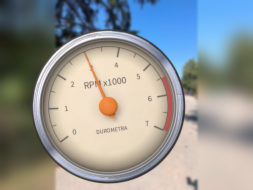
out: 3000,rpm
